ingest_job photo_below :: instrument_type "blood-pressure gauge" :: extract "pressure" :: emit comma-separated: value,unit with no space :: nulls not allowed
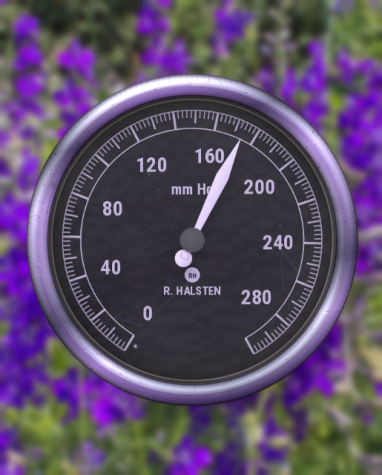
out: 174,mmHg
